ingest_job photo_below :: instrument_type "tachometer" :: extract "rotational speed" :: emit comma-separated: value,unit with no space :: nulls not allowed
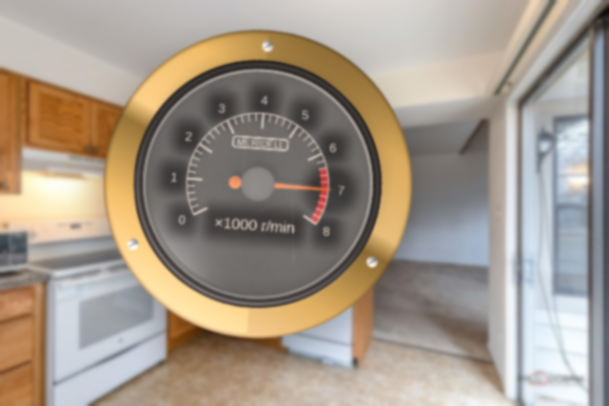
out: 7000,rpm
